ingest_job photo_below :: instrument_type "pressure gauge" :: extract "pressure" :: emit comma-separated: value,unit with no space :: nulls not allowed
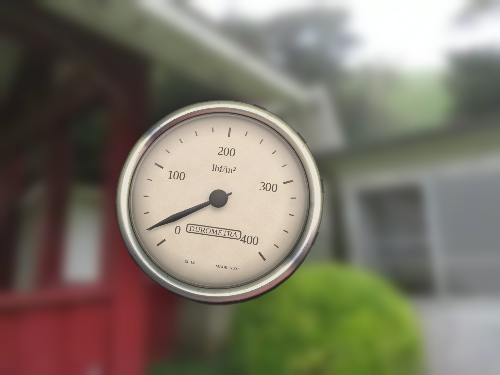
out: 20,psi
